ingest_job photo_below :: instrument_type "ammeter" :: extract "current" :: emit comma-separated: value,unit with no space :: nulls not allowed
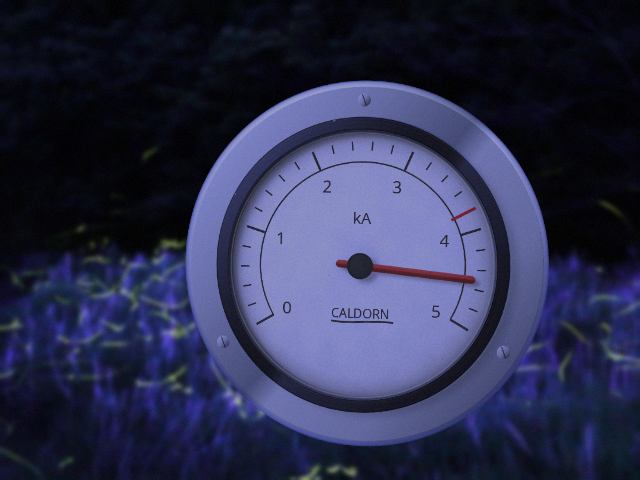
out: 4.5,kA
